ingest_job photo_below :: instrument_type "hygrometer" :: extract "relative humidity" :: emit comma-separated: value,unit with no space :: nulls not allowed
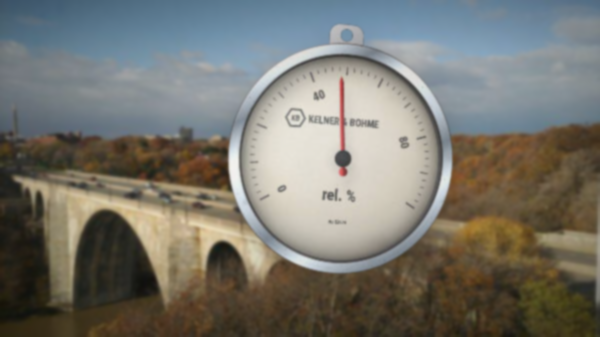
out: 48,%
